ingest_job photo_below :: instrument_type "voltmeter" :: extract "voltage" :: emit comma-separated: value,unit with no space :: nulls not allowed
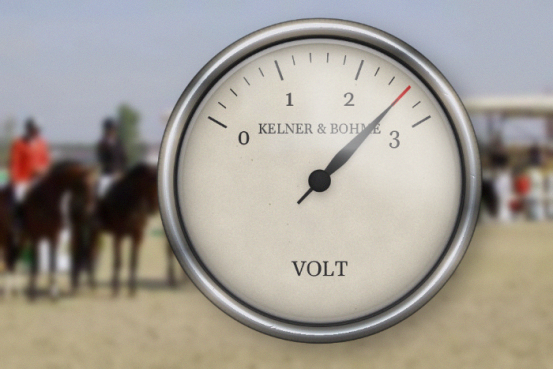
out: 2.6,V
